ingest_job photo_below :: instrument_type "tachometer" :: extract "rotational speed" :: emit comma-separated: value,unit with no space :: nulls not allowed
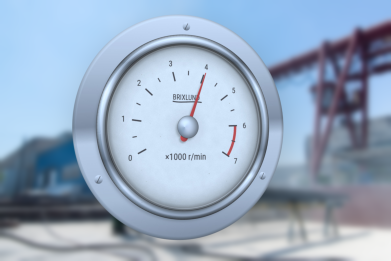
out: 4000,rpm
